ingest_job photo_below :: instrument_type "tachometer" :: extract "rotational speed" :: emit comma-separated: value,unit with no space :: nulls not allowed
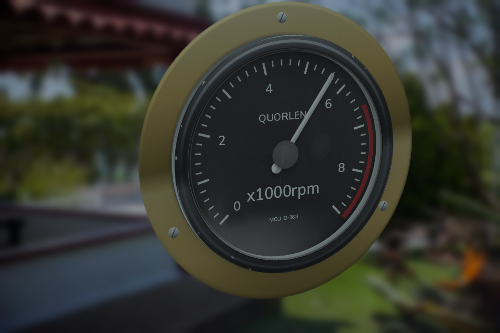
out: 5600,rpm
